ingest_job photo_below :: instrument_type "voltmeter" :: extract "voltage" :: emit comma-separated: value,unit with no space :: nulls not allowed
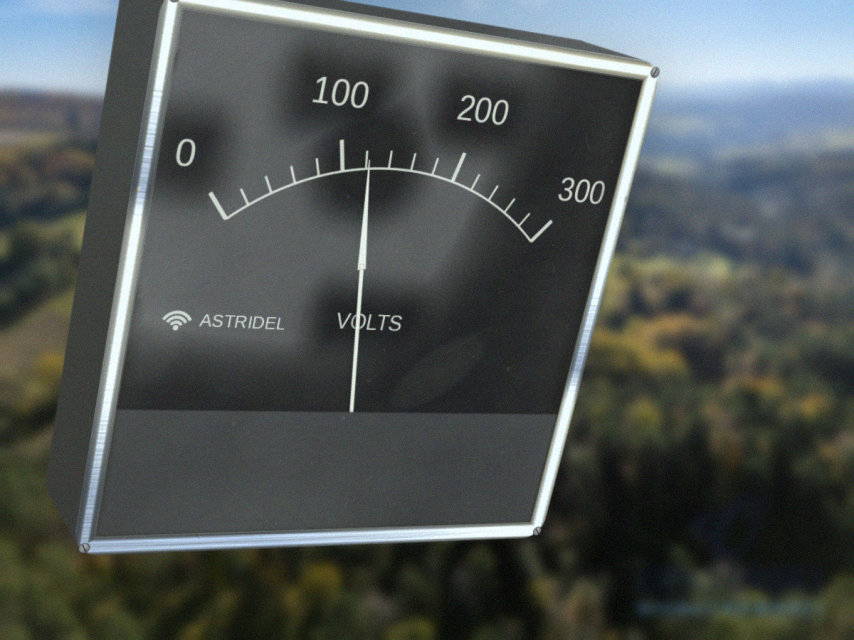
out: 120,V
